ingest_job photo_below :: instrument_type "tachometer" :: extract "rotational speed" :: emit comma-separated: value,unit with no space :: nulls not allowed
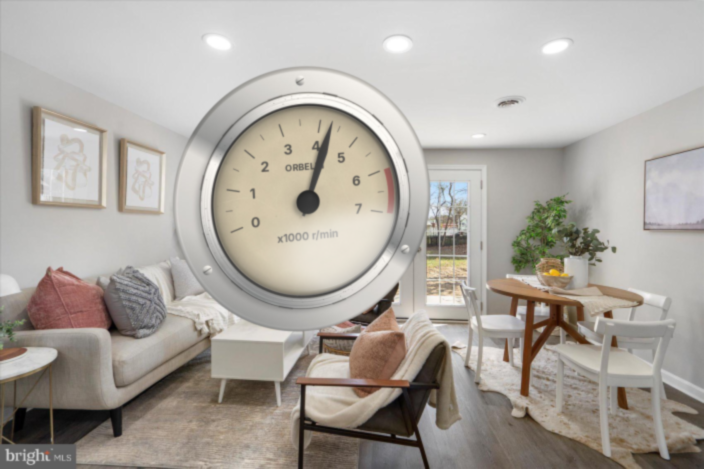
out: 4250,rpm
